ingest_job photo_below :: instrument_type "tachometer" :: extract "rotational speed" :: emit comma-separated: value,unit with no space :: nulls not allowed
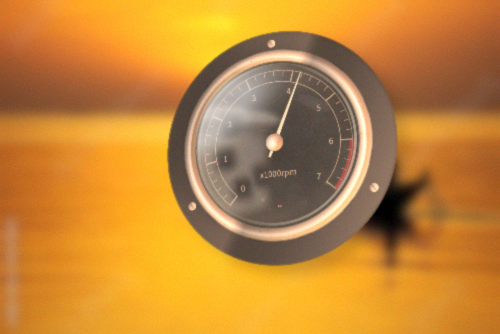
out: 4200,rpm
